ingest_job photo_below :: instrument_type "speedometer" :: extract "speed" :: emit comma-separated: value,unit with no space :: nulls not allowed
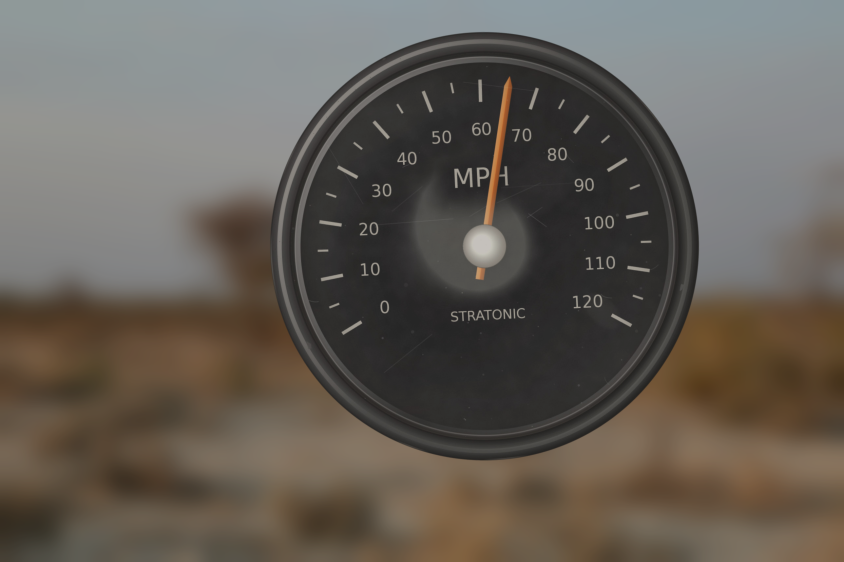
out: 65,mph
